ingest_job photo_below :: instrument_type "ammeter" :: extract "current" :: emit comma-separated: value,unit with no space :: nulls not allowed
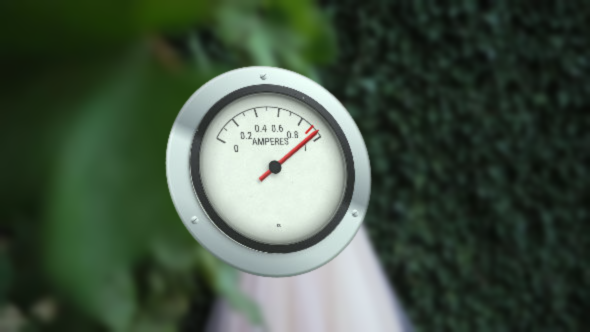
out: 0.95,A
